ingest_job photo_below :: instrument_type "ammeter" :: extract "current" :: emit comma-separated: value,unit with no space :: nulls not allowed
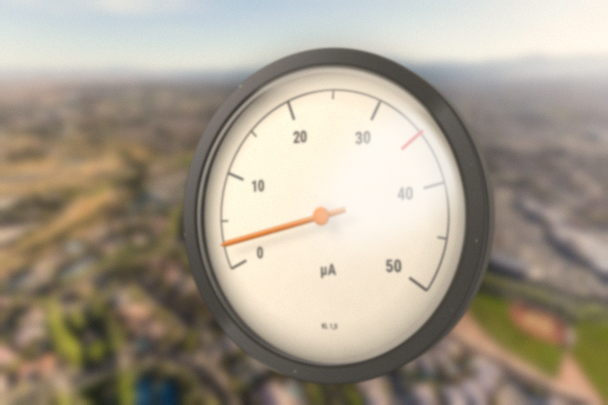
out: 2.5,µA
